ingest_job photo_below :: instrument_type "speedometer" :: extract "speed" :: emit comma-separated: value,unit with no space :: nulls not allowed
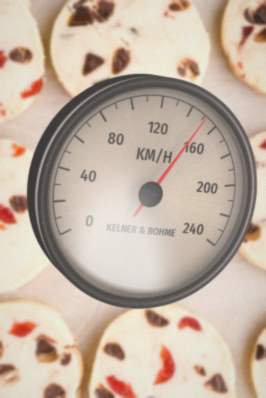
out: 150,km/h
